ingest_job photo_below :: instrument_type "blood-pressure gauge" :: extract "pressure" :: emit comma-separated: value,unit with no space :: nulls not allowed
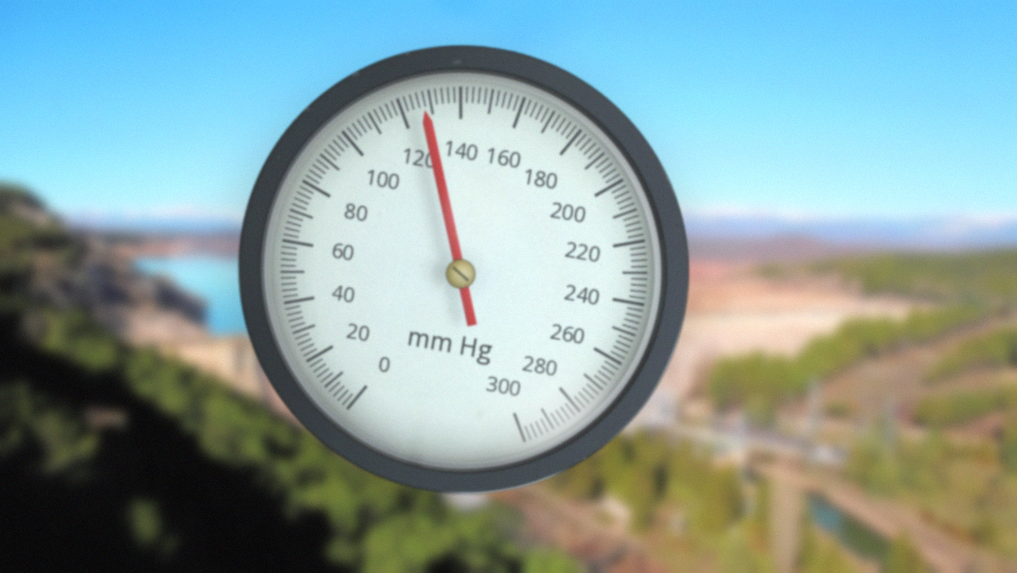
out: 128,mmHg
